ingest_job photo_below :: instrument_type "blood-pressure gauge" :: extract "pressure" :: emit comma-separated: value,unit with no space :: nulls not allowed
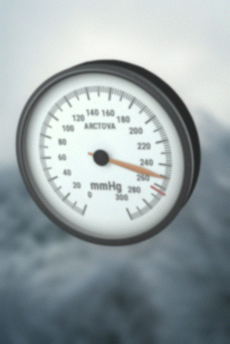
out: 250,mmHg
